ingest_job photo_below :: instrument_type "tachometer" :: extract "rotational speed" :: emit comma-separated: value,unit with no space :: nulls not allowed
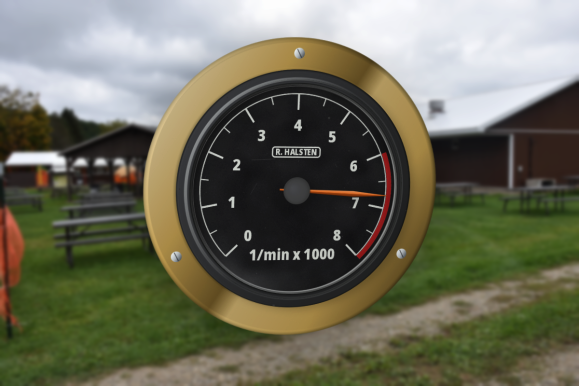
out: 6750,rpm
